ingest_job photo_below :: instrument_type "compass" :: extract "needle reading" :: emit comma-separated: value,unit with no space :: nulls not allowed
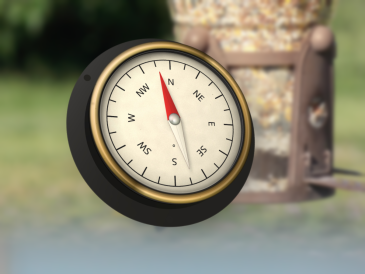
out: 345,°
